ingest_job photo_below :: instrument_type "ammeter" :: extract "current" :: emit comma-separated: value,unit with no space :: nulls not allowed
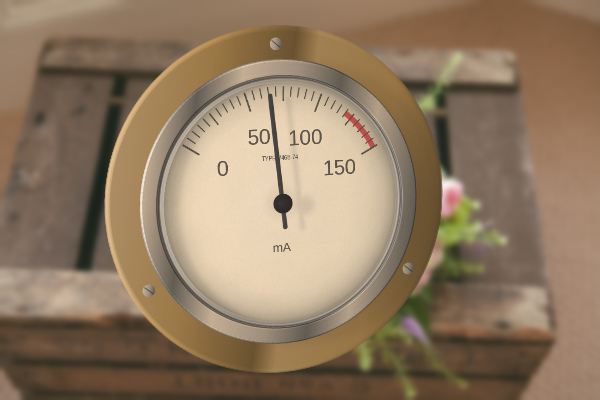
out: 65,mA
